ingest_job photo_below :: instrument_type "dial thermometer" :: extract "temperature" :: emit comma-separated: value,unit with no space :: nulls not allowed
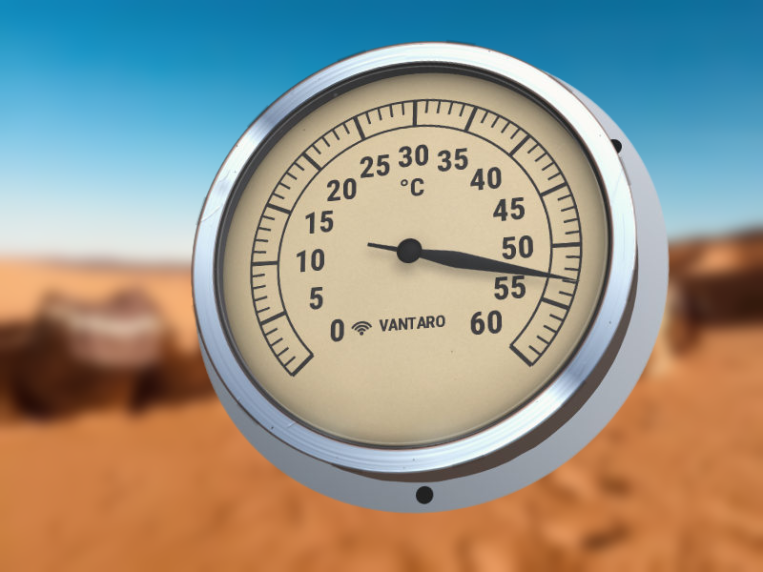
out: 53,°C
